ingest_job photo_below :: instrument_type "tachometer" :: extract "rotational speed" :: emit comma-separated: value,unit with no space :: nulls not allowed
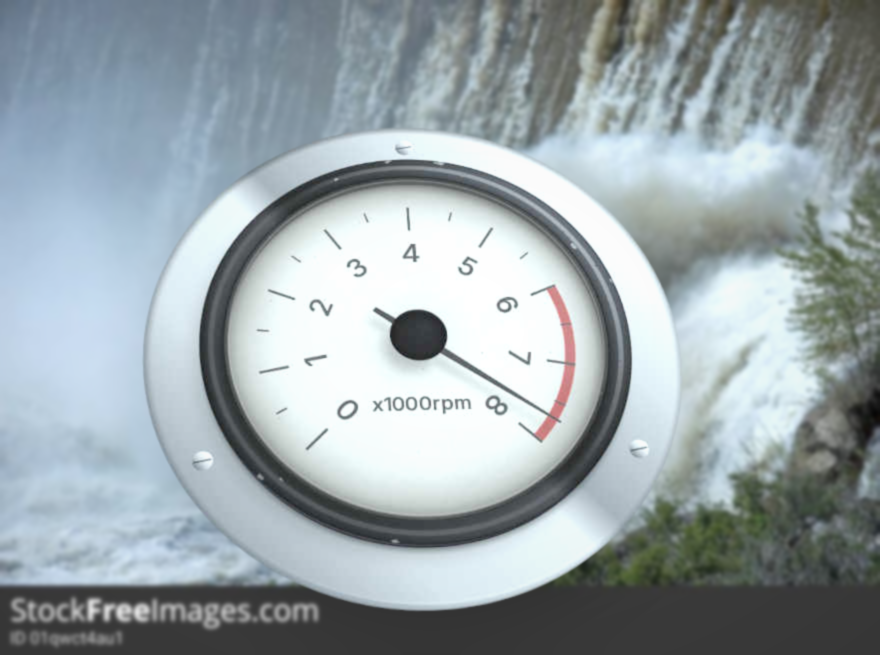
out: 7750,rpm
